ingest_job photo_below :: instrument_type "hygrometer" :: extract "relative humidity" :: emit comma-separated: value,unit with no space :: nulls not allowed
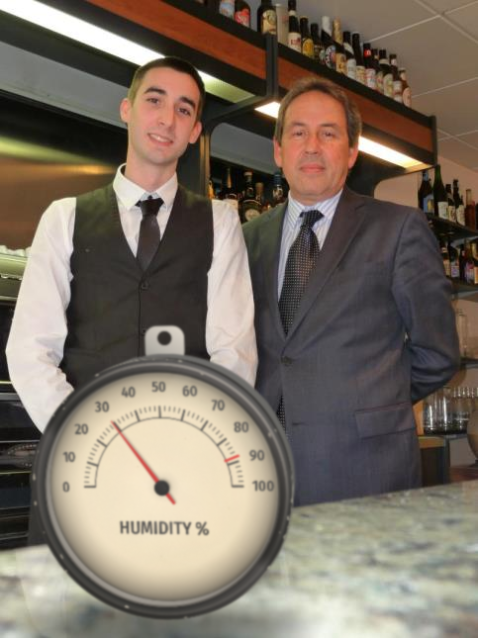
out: 30,%
